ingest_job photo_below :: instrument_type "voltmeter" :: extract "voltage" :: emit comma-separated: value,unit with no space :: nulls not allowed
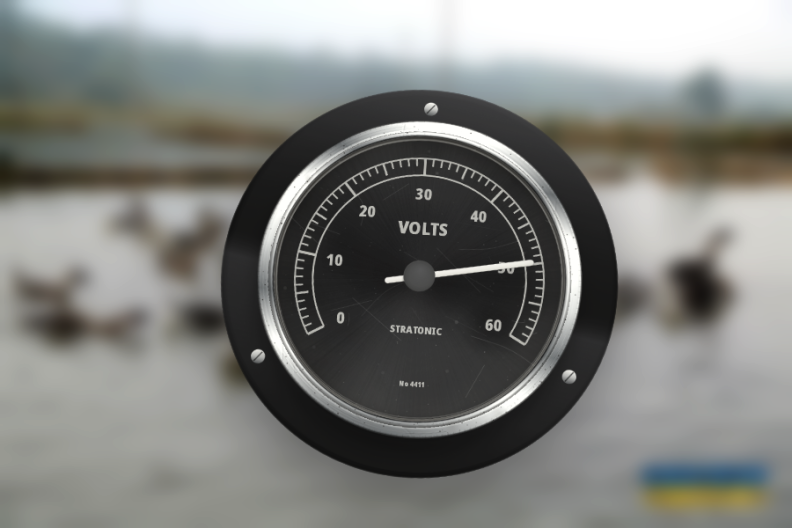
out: 50,V
